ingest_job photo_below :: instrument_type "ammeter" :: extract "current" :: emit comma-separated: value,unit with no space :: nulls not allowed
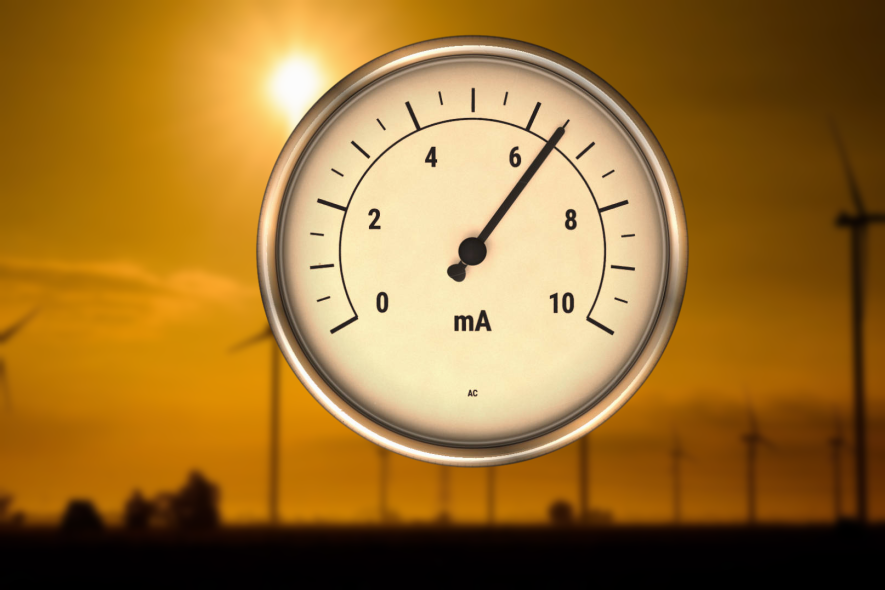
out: 6.5,mA
